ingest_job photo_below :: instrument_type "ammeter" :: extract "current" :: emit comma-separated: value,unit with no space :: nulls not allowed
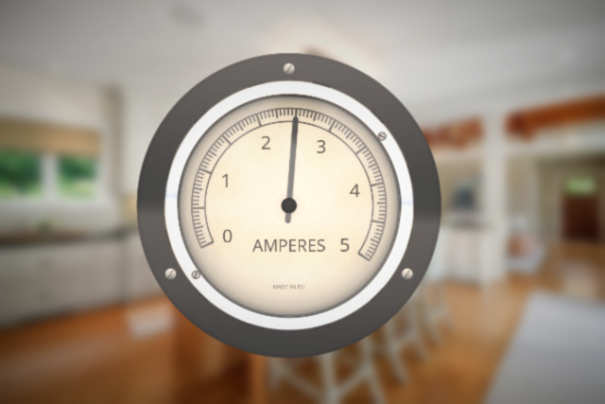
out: 2.5,A
